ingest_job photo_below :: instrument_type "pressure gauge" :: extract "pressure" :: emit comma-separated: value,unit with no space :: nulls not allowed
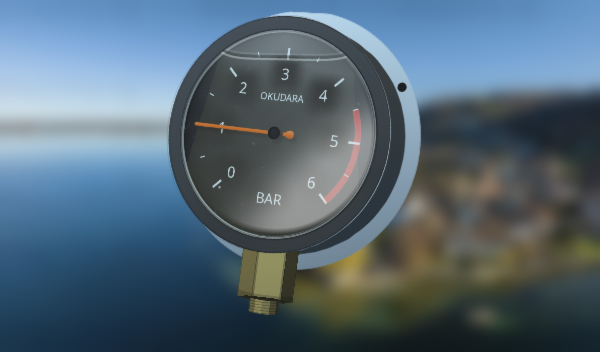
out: 1,bar
